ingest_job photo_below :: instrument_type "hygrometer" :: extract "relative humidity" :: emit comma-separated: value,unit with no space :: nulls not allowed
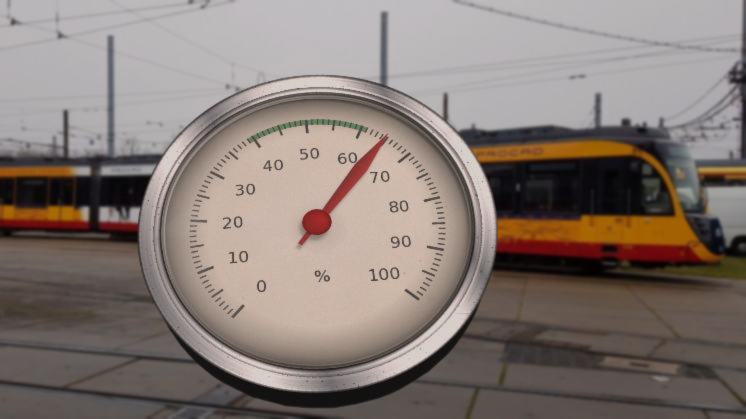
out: 65,%
